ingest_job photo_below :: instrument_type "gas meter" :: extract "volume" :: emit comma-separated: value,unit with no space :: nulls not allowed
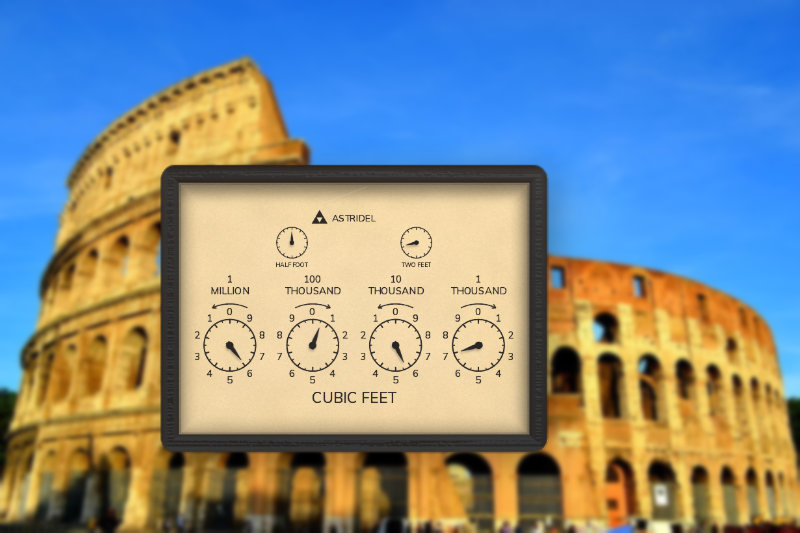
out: 605700,ft³
